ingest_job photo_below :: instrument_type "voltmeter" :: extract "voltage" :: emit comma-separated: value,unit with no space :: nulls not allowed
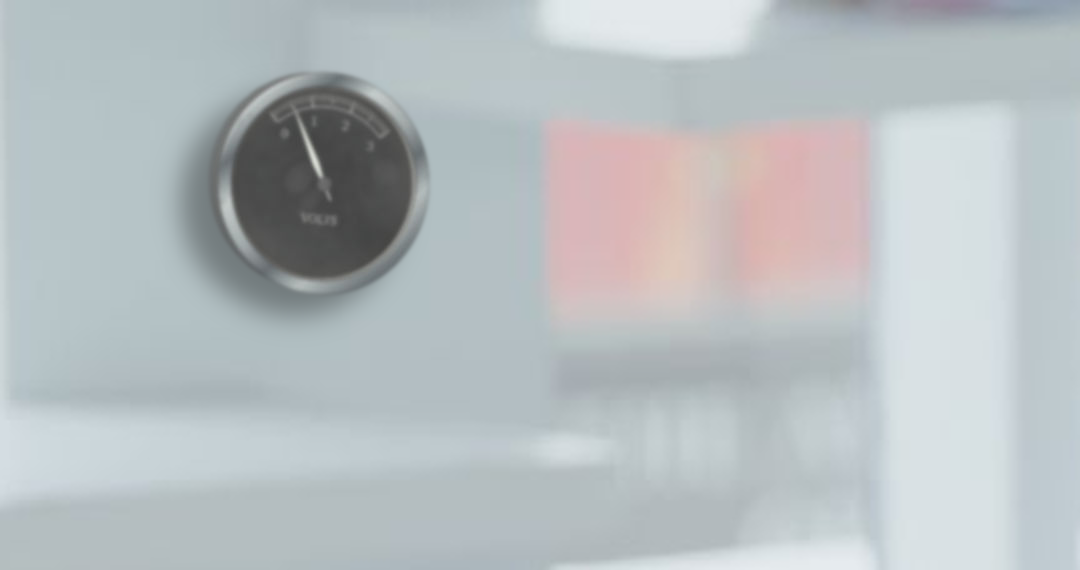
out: 0.5,V
